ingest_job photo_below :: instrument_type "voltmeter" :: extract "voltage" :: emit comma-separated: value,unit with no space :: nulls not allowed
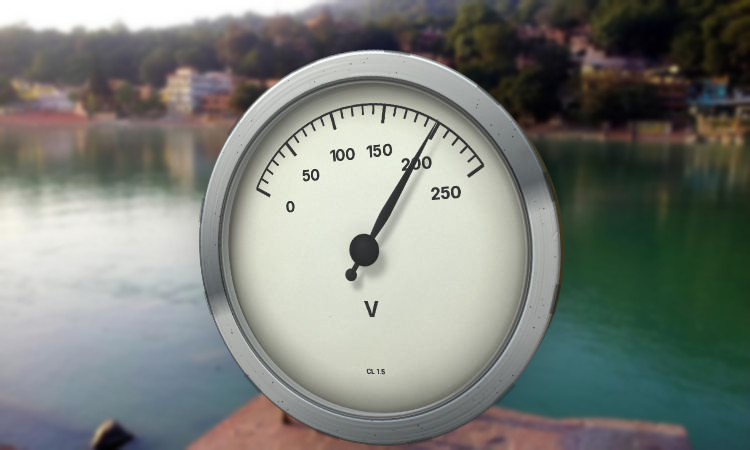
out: 200,V
